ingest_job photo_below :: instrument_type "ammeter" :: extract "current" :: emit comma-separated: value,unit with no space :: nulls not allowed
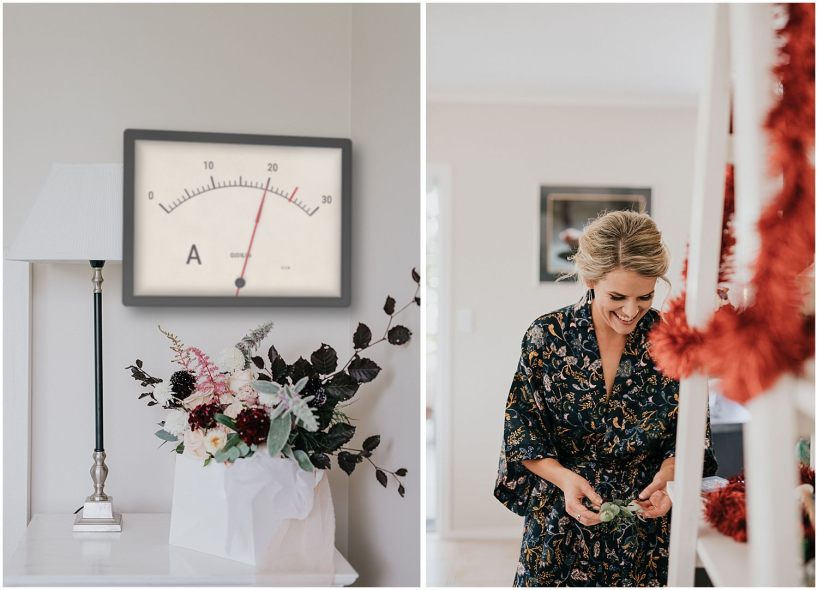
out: 20,A
